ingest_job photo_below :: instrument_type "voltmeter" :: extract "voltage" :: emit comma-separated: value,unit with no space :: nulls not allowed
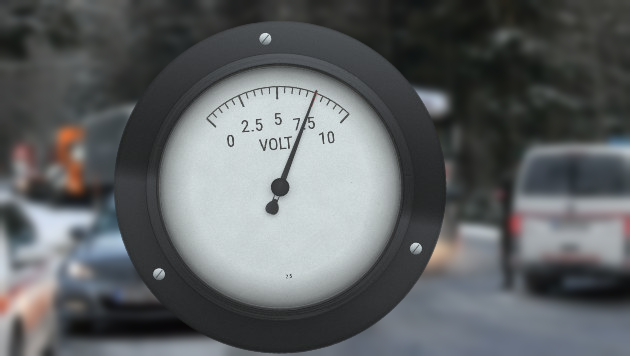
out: 7.5,V
